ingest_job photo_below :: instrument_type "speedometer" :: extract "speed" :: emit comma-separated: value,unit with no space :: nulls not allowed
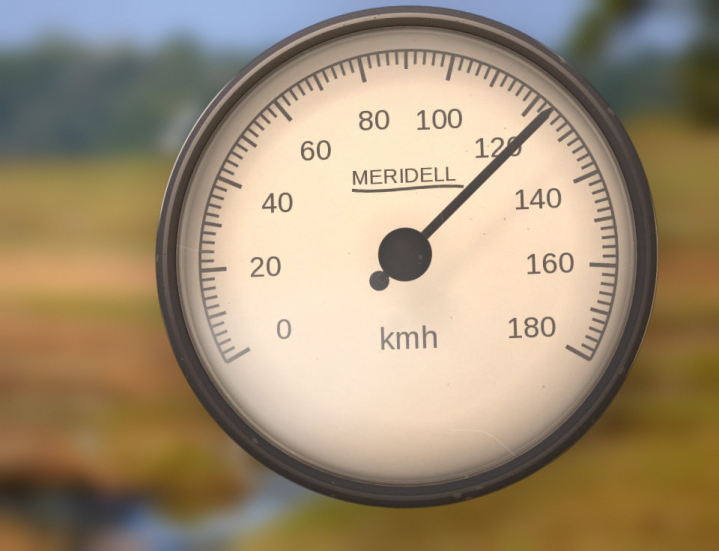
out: 124,km/h
